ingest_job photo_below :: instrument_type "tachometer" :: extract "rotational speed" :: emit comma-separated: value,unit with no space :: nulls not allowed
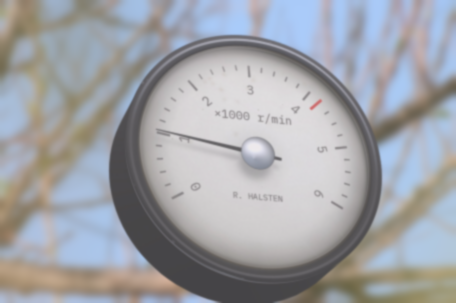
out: 1000,rpm
